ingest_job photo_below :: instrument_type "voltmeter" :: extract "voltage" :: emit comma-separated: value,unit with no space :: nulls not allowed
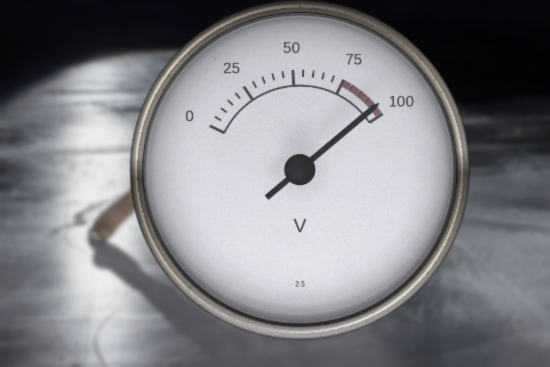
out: 95,V
